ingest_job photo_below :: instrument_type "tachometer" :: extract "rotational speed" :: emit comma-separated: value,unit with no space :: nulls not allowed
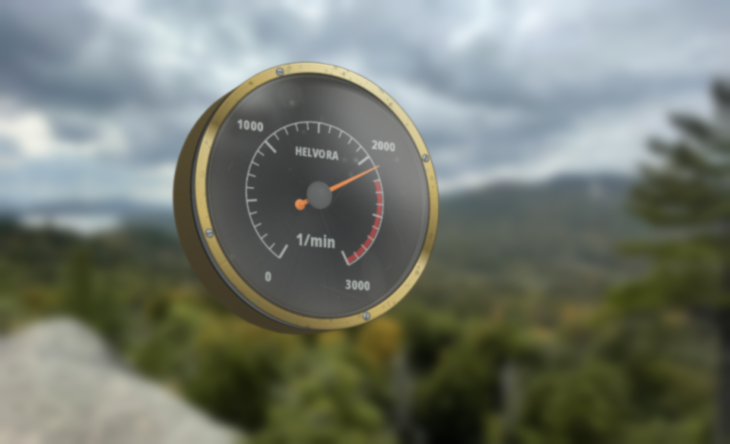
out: 2100,rpm
